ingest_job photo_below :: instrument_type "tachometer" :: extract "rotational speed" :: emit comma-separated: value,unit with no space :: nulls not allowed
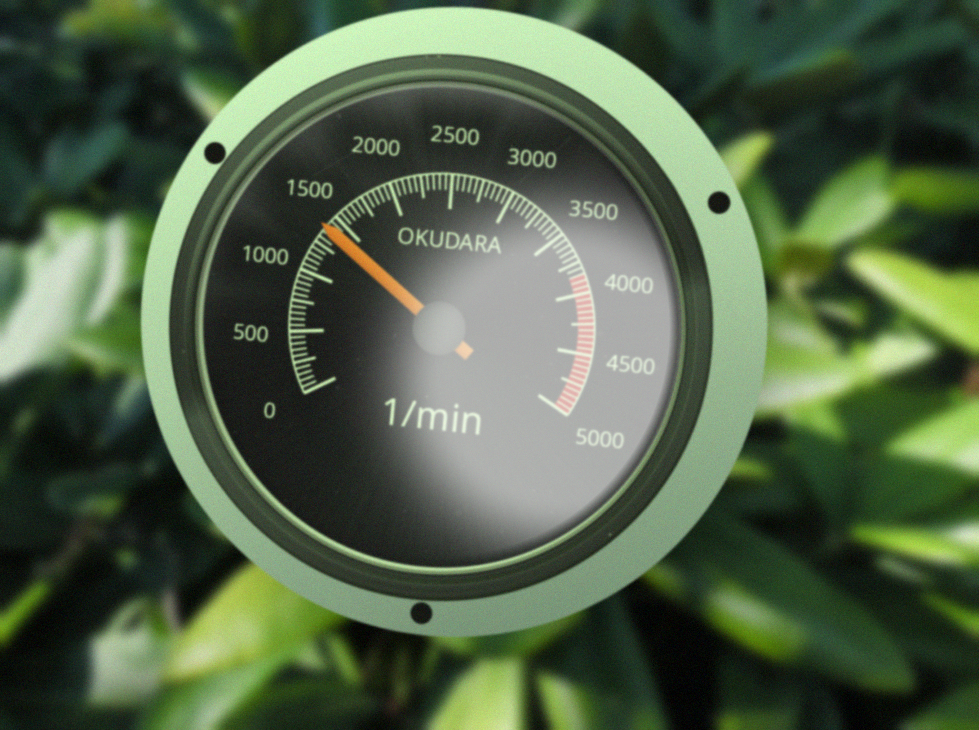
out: 1400,rpm
